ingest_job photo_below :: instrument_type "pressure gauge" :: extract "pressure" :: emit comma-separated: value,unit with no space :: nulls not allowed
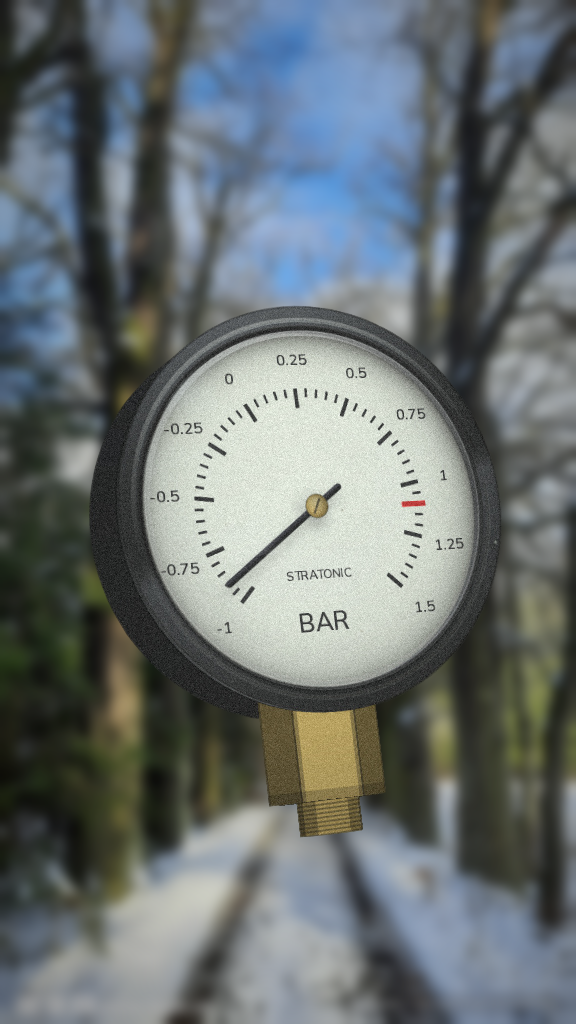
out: -0.9,bar
